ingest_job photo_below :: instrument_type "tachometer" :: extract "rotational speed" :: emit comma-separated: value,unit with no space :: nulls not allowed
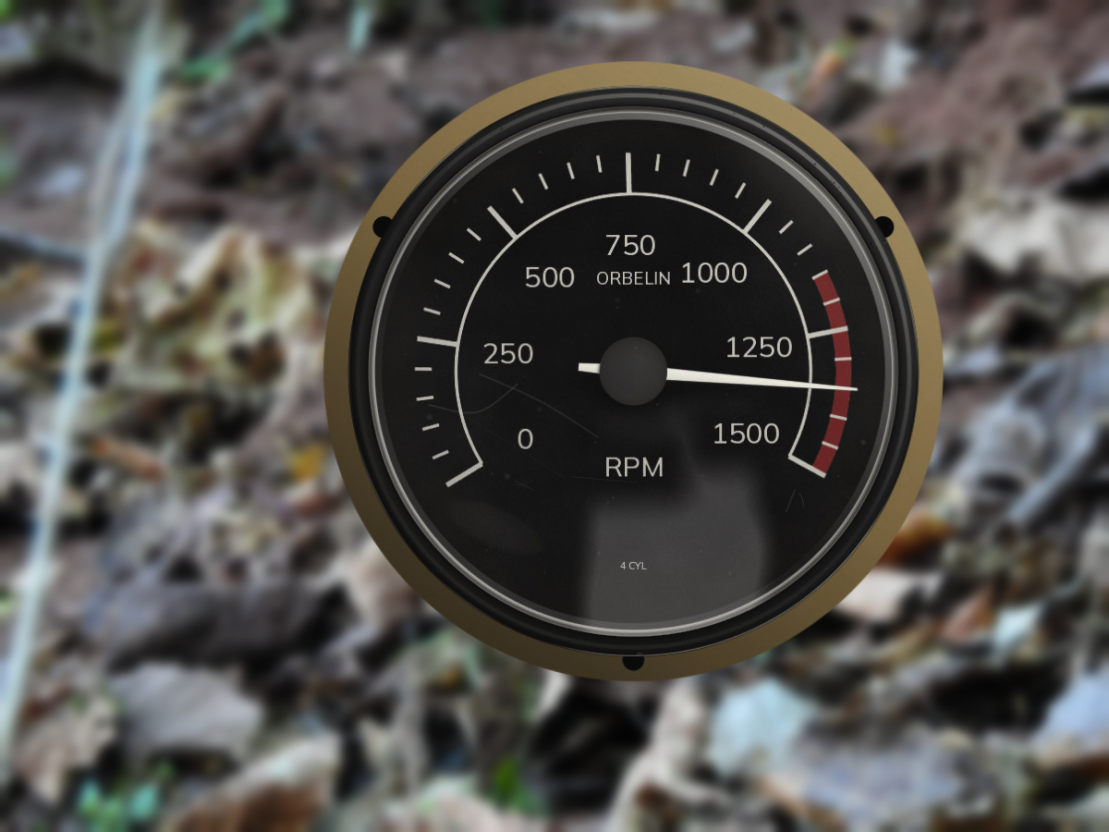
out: 1350,rpm
